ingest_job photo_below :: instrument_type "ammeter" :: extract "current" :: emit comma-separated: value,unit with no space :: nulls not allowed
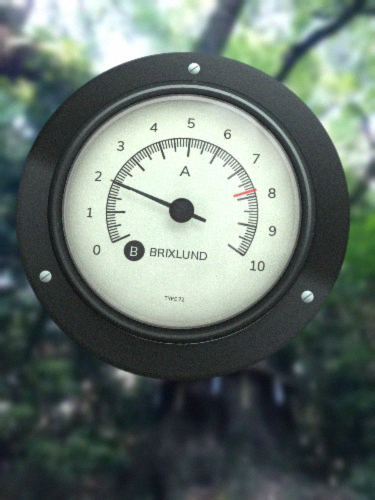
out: 2,A
